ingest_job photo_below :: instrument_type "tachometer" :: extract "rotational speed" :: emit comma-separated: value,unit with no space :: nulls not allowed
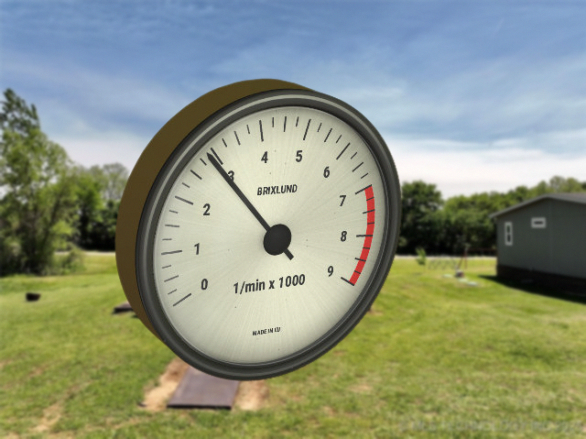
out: 2875,rpm
